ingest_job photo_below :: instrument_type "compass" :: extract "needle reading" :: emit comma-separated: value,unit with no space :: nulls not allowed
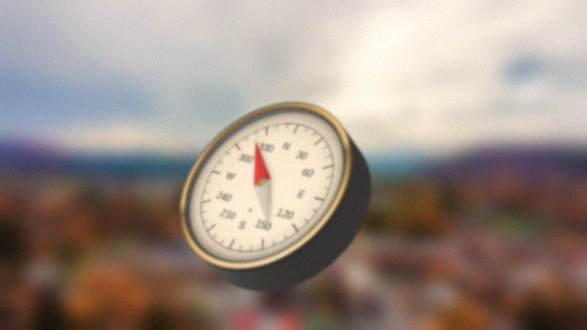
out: 320,°
